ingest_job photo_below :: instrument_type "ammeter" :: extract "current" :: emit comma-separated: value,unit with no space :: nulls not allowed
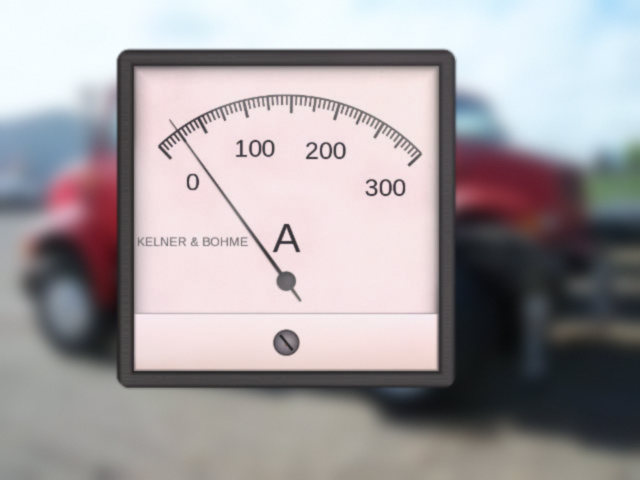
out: 25,A
